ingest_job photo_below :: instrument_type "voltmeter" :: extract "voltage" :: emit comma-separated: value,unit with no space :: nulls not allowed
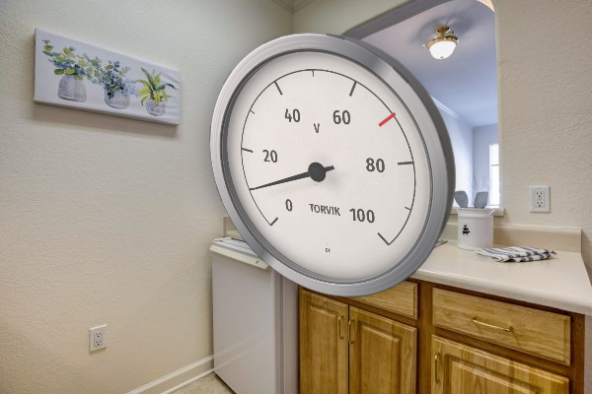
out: 10,V
